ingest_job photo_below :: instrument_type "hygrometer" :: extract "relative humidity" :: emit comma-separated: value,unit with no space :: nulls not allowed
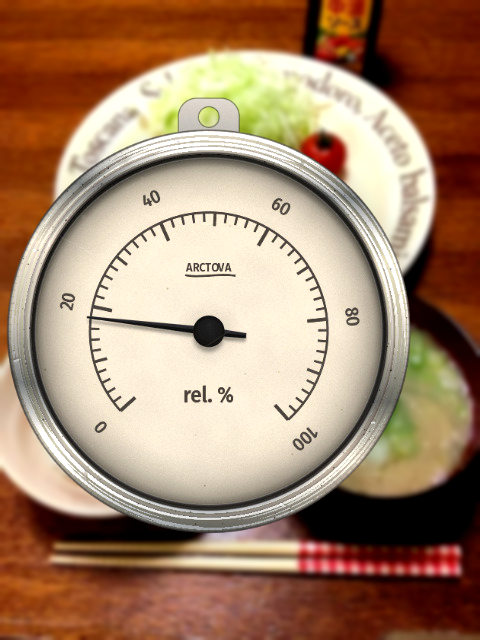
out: 18,%
